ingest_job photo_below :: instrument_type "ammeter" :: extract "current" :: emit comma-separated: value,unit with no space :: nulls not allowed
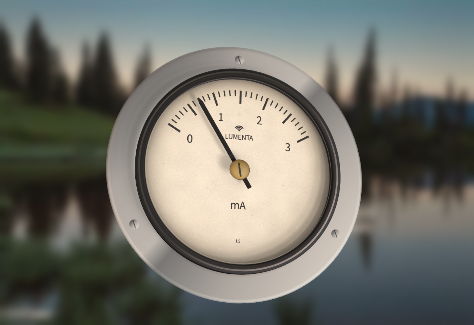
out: 0.7,mA
